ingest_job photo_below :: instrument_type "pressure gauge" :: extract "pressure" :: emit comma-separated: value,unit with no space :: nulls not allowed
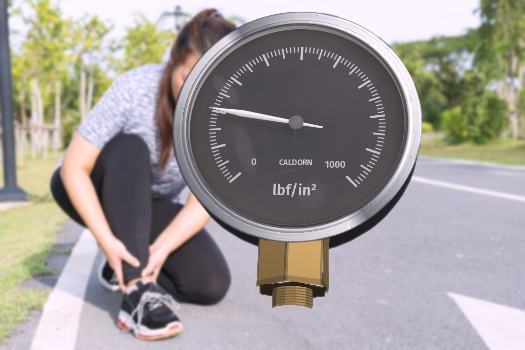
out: 200,psi
